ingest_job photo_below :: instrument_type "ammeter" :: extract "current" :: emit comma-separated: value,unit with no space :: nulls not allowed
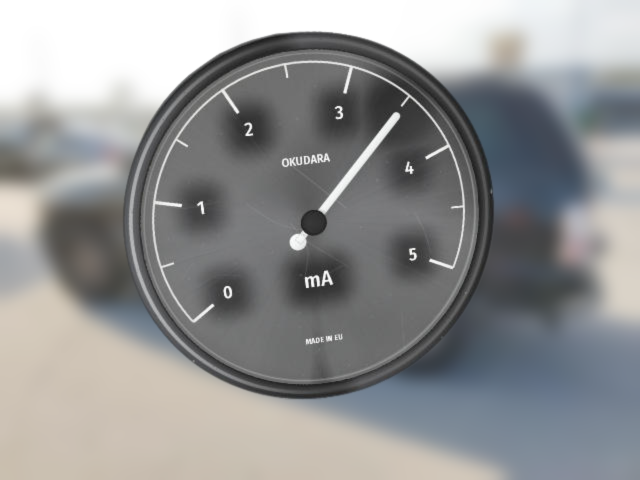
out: 3.5,mA
